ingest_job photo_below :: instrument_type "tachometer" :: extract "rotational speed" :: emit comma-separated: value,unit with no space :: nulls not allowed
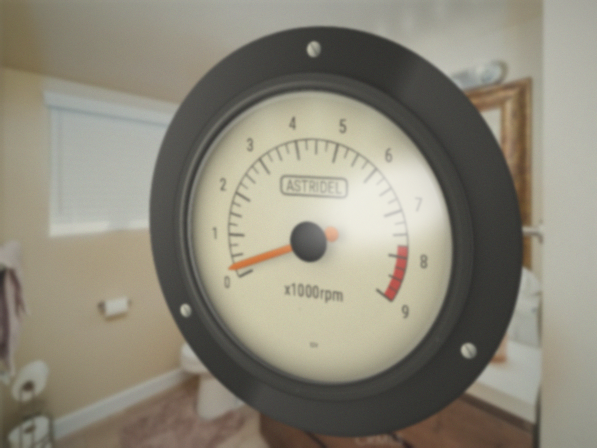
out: 250,rpm
